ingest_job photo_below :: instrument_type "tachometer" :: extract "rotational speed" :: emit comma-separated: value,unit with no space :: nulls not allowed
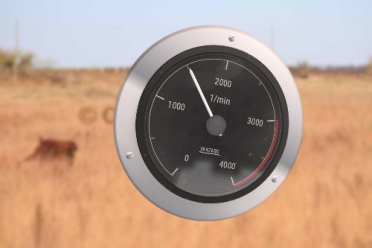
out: 1500,rpm
